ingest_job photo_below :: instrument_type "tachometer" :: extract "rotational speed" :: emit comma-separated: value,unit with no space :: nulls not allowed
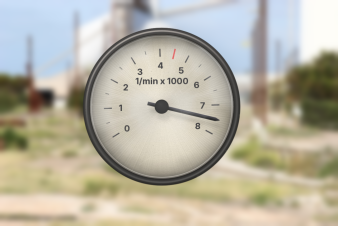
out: 7500,rpm
